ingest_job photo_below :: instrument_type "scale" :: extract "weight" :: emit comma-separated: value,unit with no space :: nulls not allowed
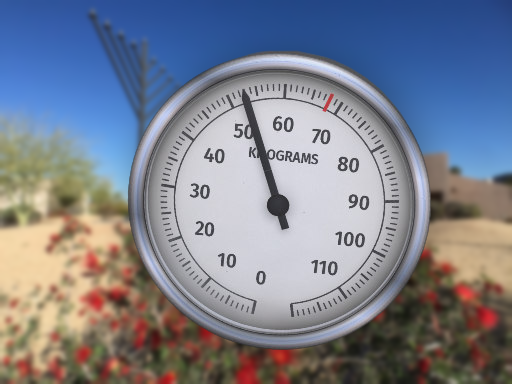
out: 53,kg
